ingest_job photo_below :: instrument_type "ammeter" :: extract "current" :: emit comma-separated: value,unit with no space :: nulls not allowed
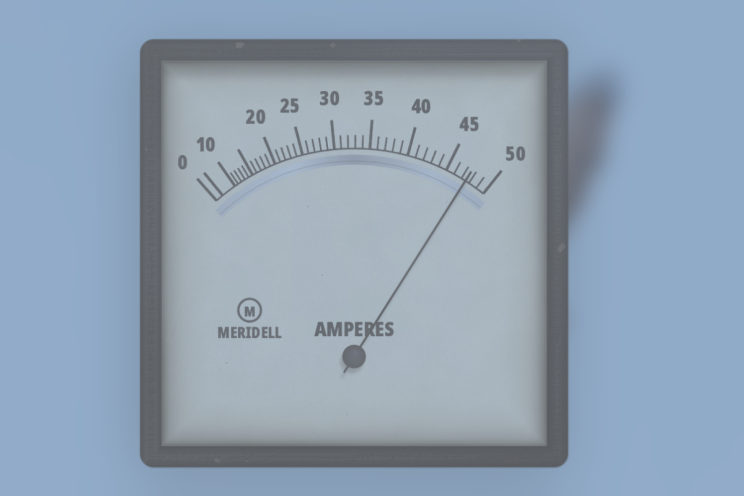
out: 47.5,A
